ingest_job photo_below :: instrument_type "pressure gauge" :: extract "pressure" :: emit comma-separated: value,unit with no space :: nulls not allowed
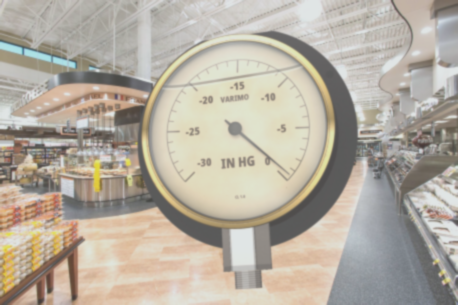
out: -0.5,inHg
